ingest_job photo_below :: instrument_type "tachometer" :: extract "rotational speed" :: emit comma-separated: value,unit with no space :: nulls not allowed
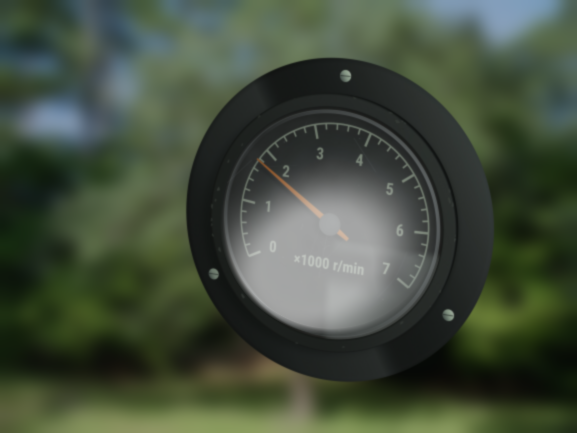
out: 1800,rpm
